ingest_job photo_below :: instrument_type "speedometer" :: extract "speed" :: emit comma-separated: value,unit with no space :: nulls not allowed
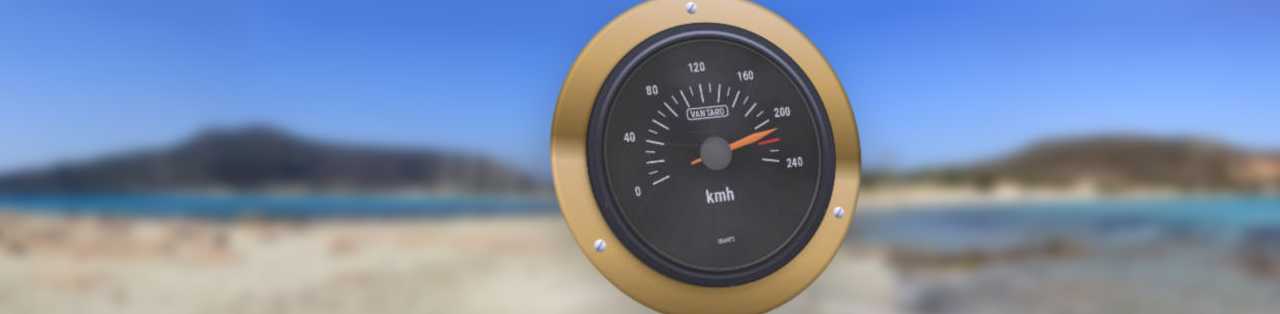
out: 210,km/h
